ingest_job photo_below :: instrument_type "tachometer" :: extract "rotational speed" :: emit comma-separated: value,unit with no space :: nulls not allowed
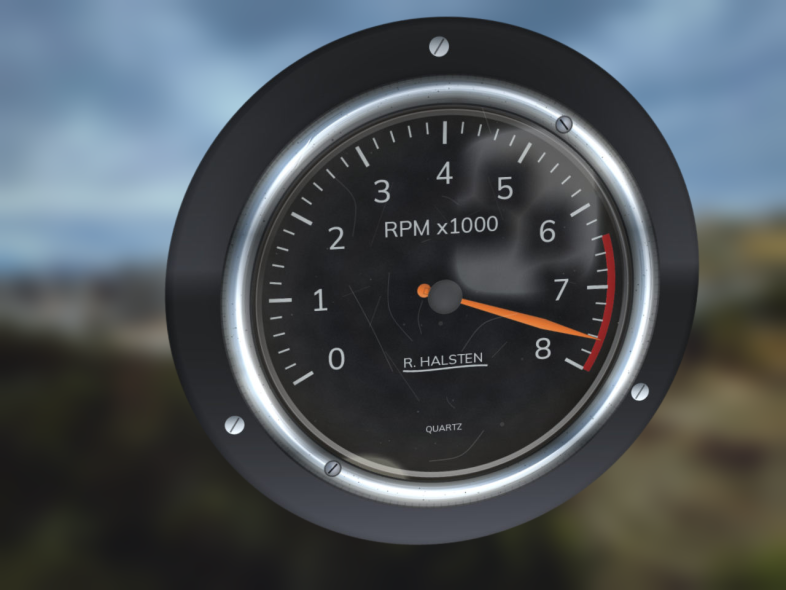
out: 7600,rpm
